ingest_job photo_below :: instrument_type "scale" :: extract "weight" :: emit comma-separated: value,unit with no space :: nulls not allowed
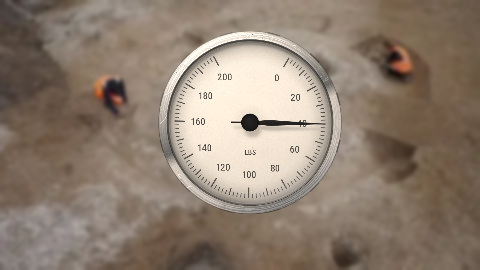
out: 40,lb
